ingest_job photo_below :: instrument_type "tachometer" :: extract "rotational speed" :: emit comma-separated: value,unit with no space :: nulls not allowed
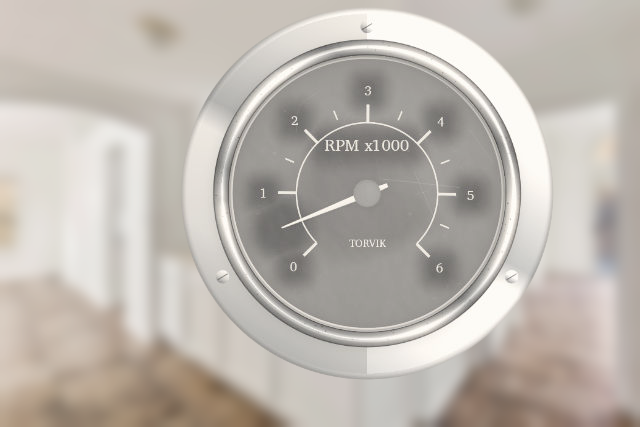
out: 500,rpm
